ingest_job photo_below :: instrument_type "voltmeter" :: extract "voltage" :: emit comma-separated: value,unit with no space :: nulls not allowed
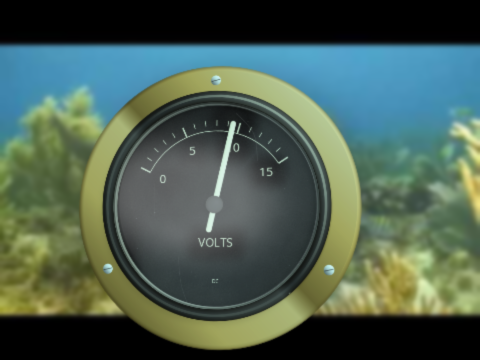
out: 9.5,V
